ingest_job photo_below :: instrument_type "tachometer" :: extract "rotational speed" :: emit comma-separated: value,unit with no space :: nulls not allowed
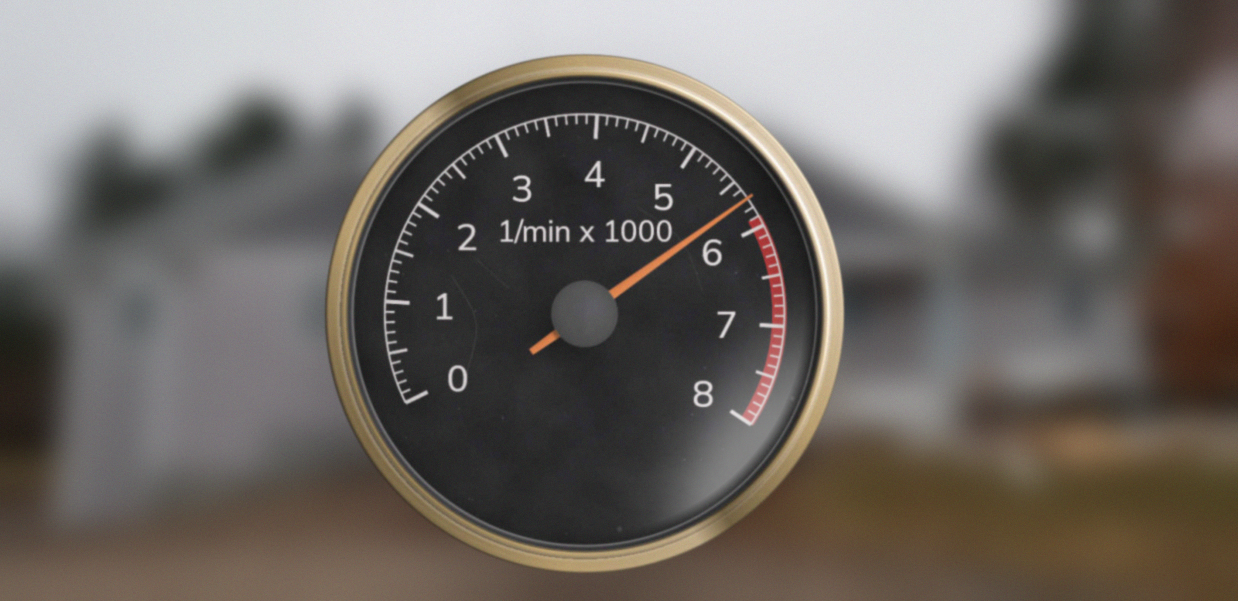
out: 5700,rpm
